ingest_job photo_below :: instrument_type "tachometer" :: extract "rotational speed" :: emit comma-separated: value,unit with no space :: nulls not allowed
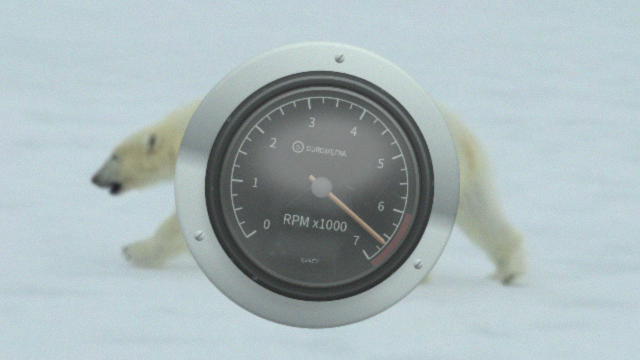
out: 6625,rpm
